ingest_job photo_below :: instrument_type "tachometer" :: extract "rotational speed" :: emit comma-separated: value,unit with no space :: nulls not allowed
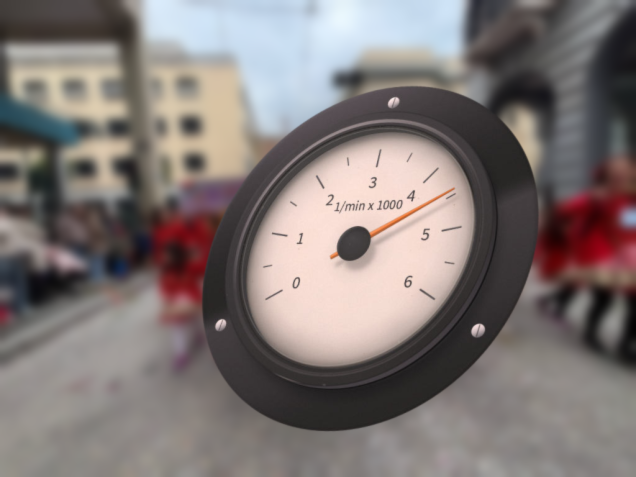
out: 4500,rpm
